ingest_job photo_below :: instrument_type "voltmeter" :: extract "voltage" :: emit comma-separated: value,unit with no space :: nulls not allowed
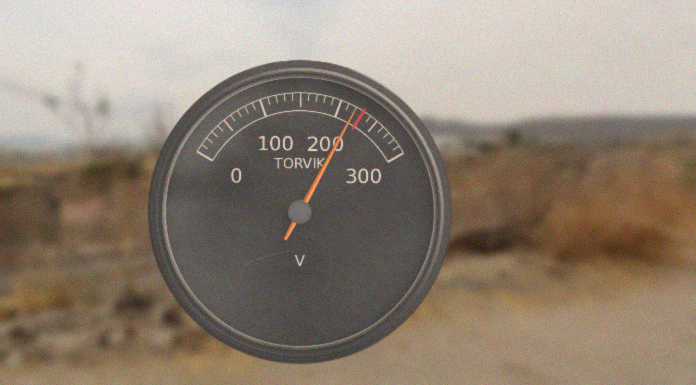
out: 220,V
